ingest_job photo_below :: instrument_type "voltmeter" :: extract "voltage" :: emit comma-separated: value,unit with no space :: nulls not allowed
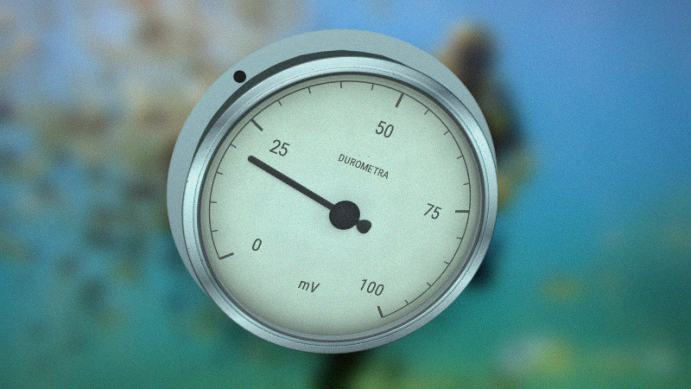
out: 20,mV
